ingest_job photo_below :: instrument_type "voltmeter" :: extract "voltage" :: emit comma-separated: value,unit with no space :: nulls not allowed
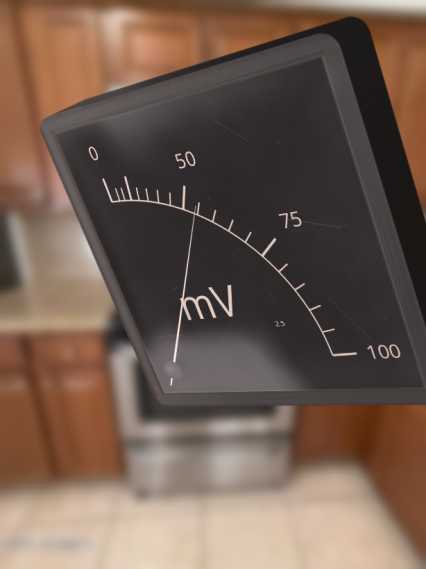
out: 55,mV
